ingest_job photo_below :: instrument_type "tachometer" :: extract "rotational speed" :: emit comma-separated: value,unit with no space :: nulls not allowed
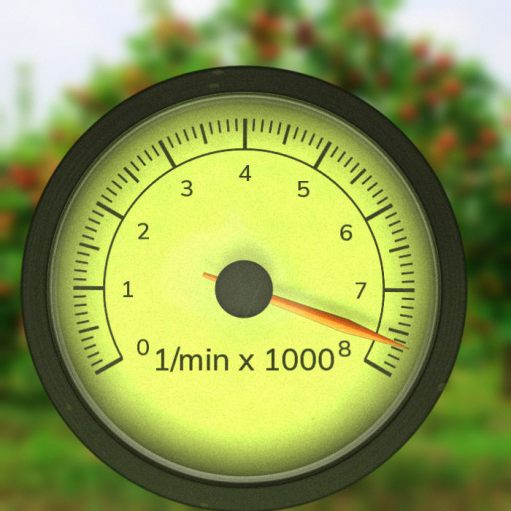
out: 7650,rpm
